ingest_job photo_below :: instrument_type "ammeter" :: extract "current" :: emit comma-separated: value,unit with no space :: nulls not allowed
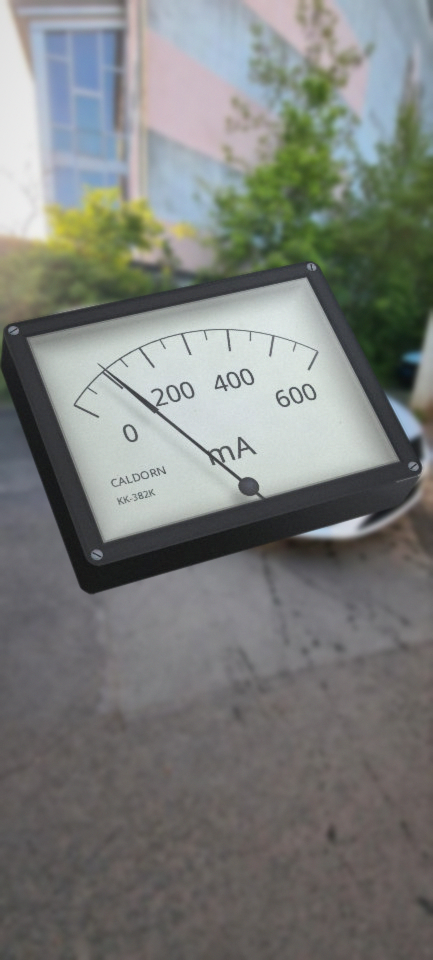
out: 100,mA
